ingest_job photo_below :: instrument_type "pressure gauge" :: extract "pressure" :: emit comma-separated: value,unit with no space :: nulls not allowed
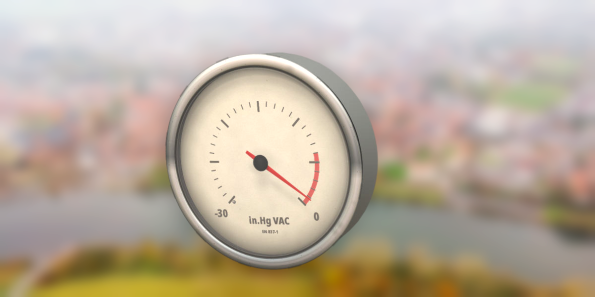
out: -1,inHg
